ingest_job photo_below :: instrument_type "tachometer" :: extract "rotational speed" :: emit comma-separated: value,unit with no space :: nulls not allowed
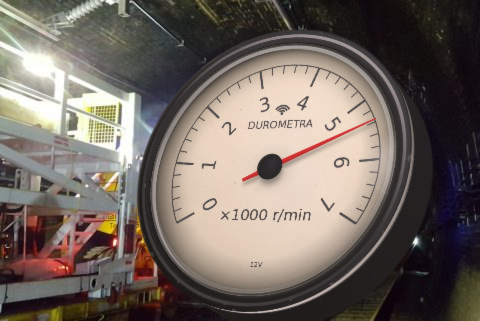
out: 5400,rpm
